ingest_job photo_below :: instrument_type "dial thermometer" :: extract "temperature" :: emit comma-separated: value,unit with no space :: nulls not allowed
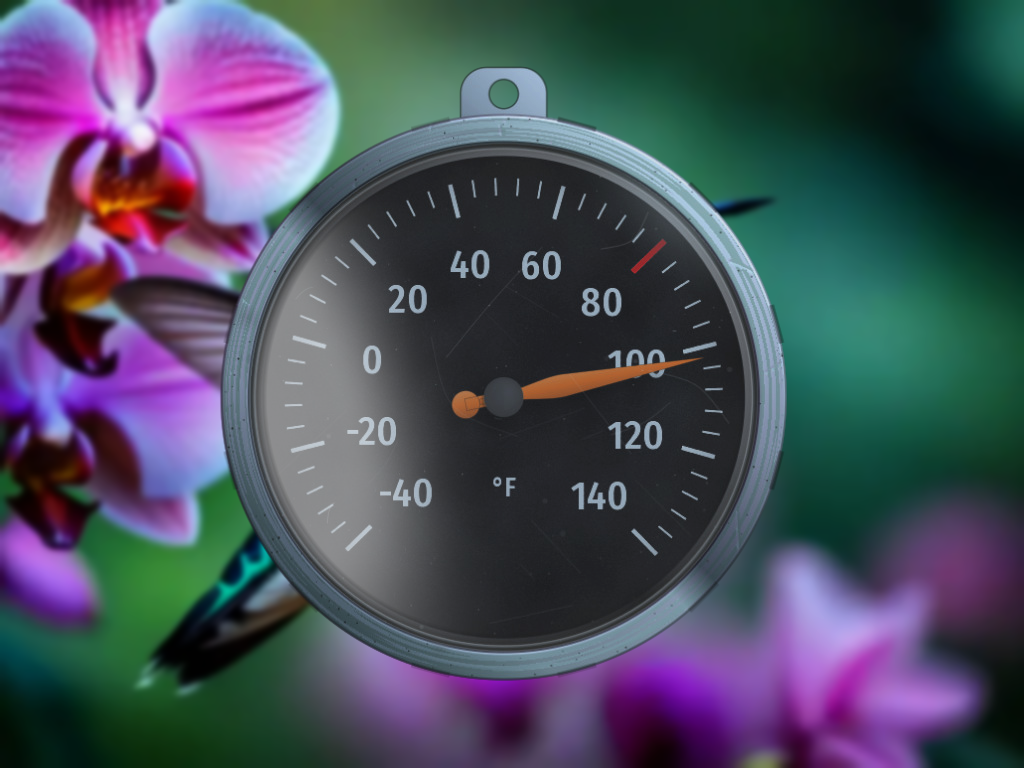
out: 102,°F
